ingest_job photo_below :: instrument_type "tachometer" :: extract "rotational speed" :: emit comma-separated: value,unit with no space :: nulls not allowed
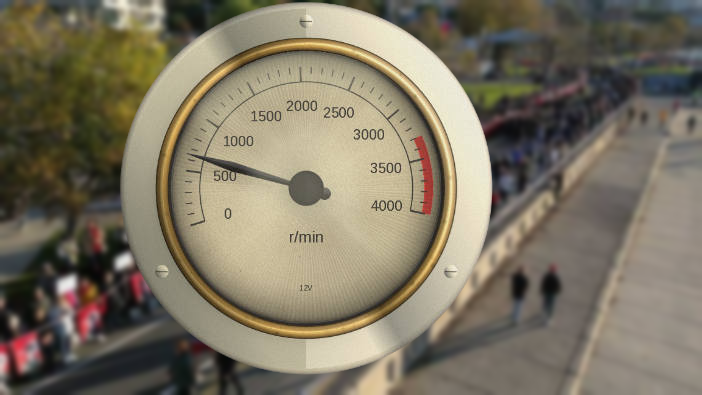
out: 650,rpm
